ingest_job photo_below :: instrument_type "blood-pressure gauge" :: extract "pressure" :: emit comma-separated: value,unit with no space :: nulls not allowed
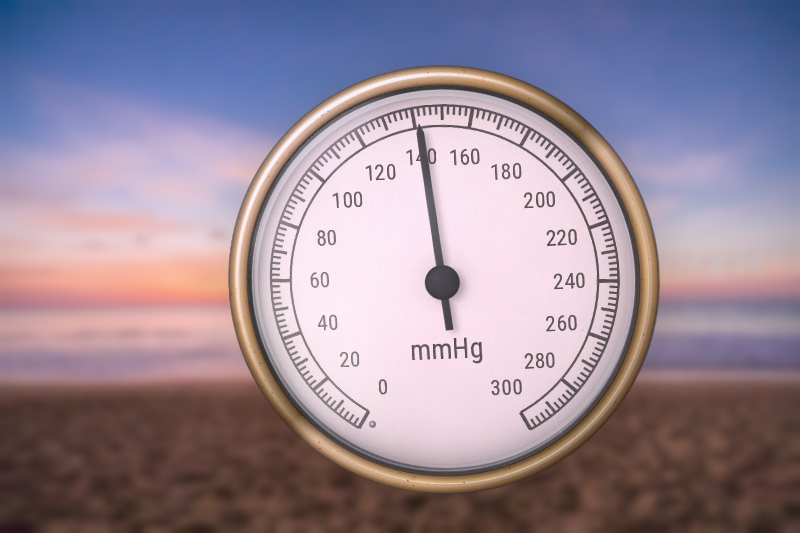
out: 142,mmHg
